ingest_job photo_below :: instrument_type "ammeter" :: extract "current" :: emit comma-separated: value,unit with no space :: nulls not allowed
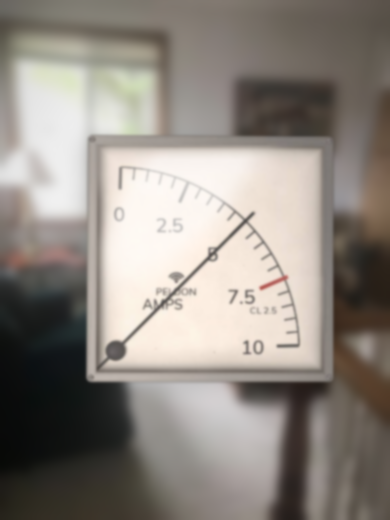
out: 5,A
